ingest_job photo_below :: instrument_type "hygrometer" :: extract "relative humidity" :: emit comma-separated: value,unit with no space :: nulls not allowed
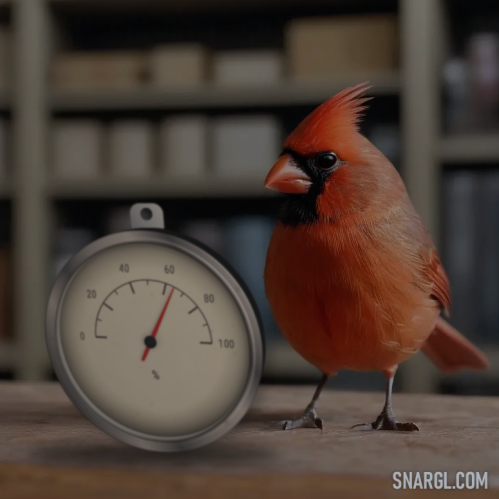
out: 65,%
